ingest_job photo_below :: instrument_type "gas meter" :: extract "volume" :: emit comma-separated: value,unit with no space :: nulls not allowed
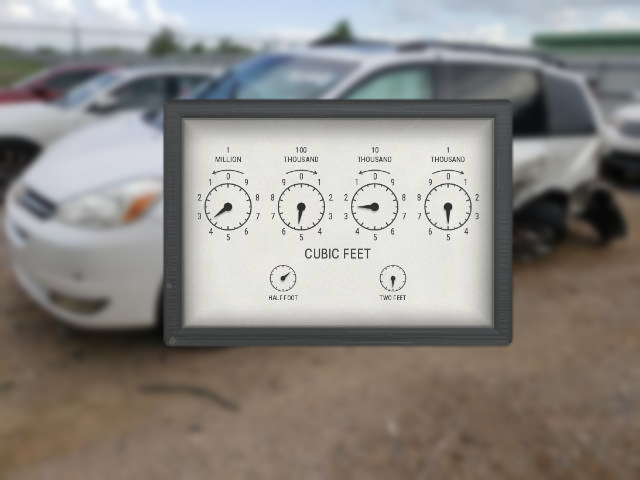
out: 352500,ft³
